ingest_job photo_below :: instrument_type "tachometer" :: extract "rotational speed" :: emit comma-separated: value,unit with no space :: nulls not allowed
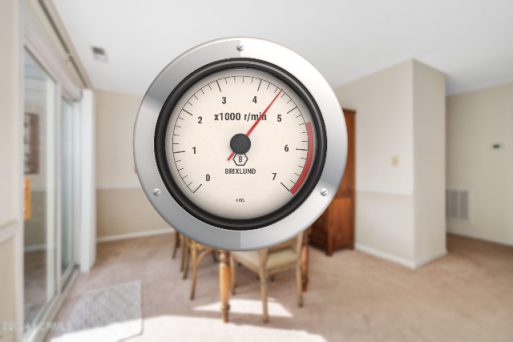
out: 4500,rpm
